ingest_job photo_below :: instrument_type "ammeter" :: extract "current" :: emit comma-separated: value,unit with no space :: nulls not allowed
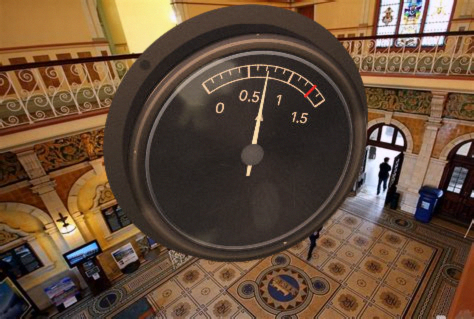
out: 0.7,A
